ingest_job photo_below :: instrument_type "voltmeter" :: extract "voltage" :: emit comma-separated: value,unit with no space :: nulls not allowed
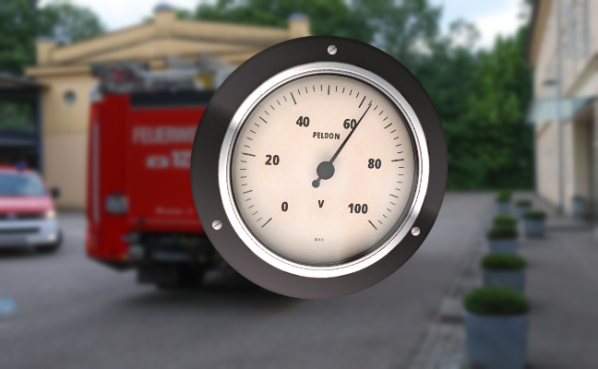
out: 62,V
